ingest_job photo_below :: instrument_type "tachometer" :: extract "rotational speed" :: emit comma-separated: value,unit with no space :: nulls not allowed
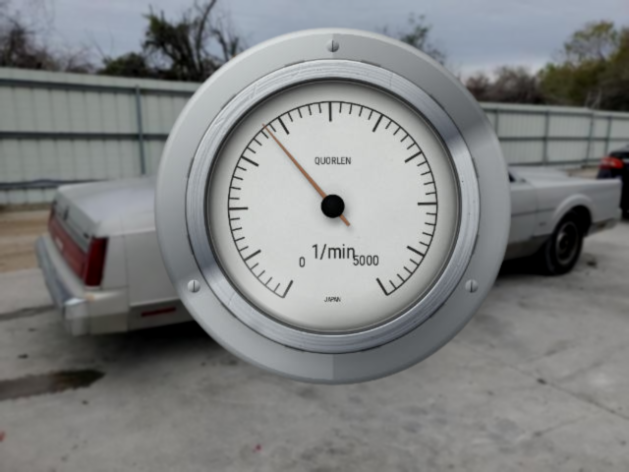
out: 1850,rpm
